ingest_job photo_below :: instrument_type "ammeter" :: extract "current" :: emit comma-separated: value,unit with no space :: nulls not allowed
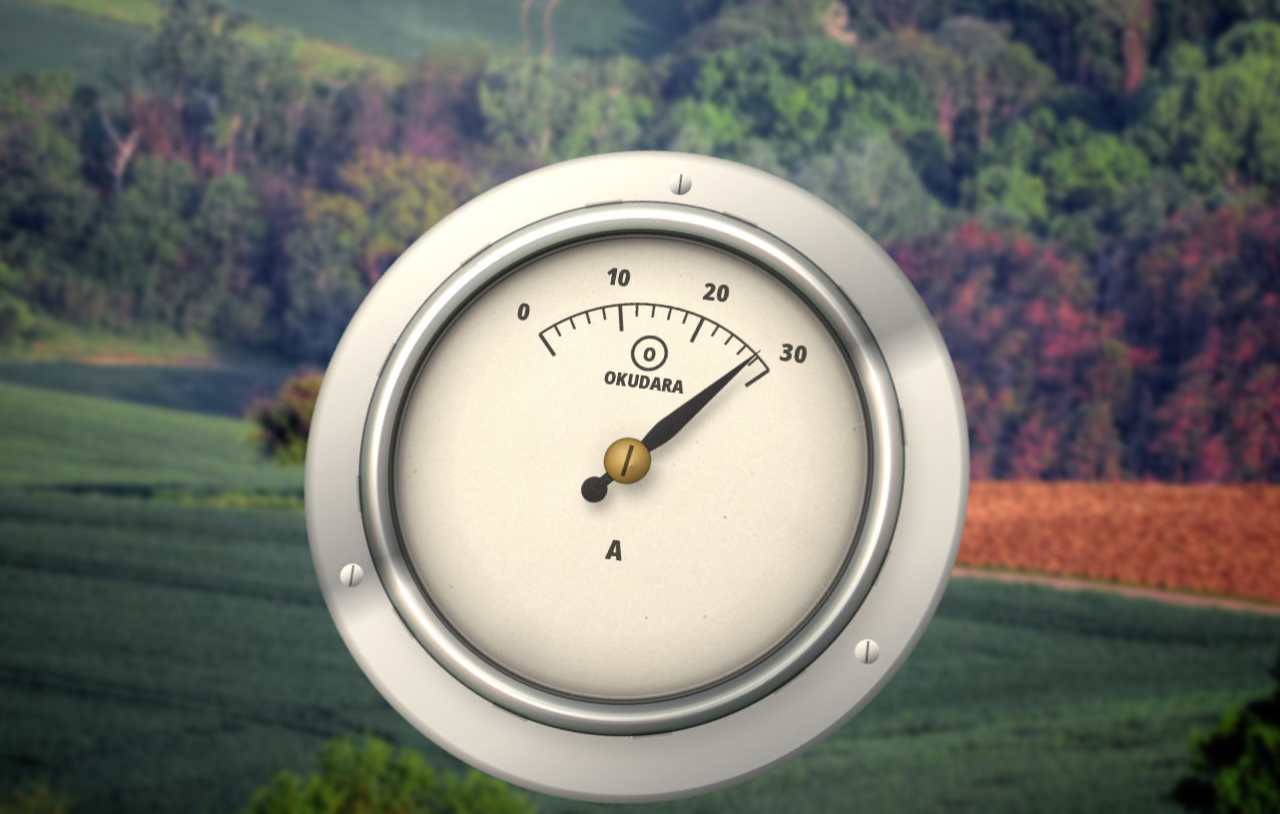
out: 28,A
